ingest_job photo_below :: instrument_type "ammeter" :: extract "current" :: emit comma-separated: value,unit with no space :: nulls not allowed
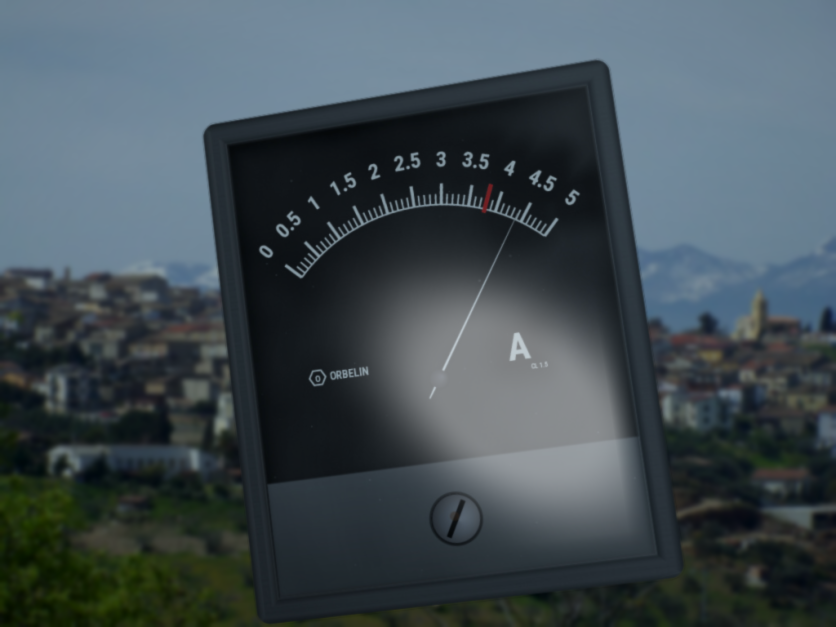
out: 4.4,A
